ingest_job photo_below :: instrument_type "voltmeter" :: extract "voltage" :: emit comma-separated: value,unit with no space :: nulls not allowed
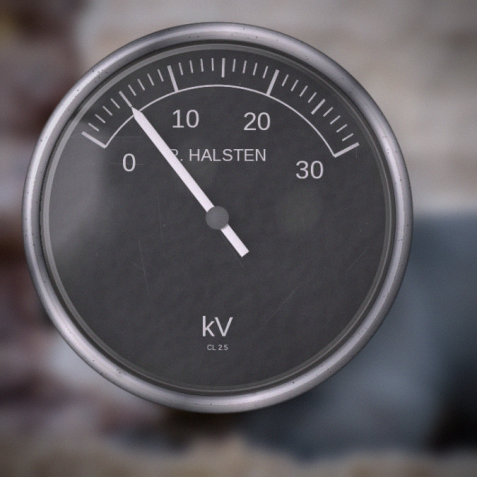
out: 5,kV
